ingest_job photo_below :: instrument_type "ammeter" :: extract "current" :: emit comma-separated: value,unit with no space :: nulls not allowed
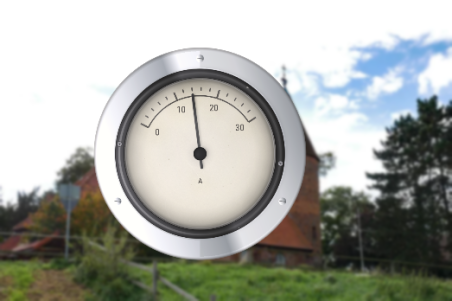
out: 14,A
